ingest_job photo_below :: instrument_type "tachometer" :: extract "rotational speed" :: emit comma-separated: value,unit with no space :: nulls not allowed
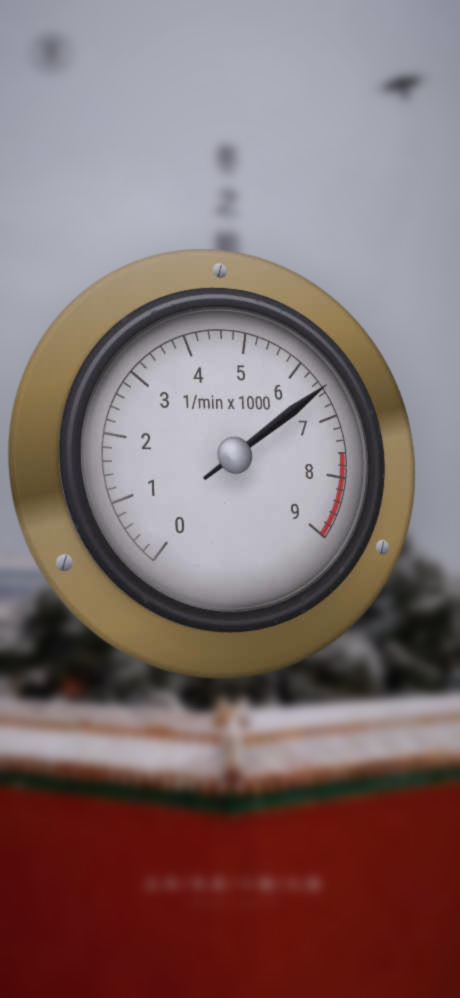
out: 6500,rpm
